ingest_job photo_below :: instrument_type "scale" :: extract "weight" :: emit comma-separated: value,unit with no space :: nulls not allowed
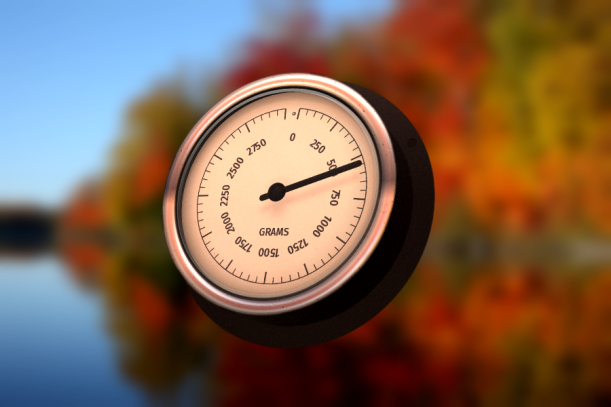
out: 550,g
